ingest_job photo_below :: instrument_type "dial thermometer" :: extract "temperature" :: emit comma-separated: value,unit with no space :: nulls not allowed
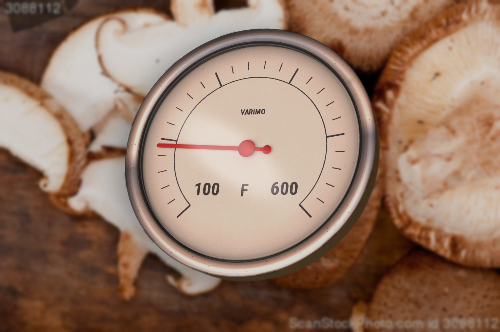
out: 190,°F
